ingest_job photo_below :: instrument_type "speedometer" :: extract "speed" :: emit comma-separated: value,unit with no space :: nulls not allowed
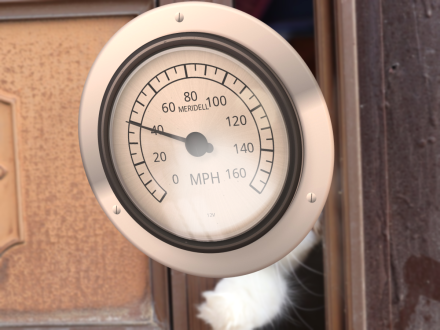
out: 40,mph
